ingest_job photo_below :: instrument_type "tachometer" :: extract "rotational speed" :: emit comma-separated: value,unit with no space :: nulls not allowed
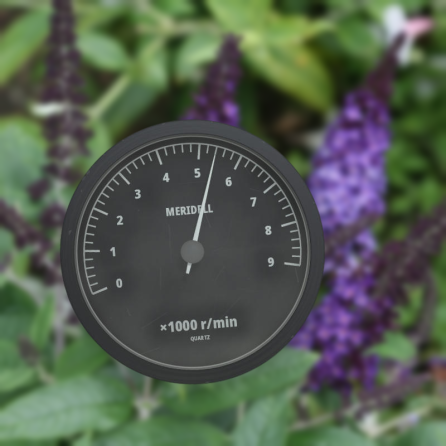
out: 5400,rpm
